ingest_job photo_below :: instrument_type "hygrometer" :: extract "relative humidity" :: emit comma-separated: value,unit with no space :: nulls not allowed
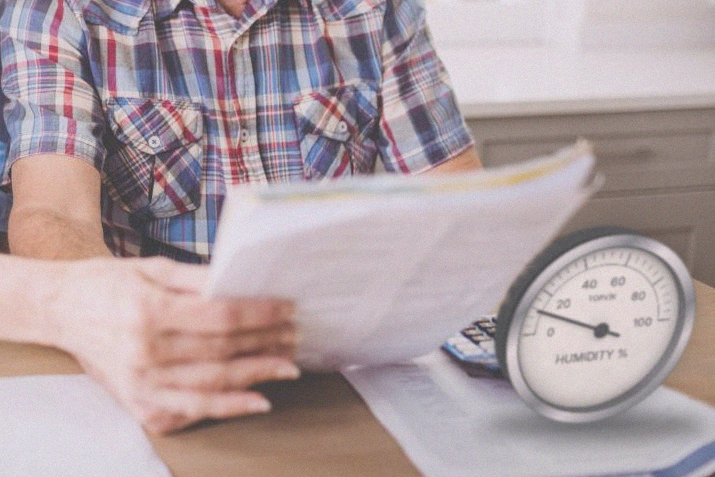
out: 12,%
